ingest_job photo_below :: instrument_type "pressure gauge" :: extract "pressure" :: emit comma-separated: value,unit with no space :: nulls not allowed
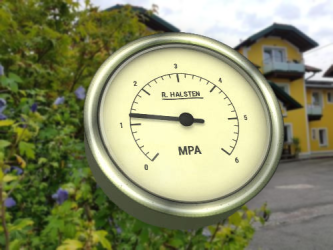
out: 1.2,MPa
